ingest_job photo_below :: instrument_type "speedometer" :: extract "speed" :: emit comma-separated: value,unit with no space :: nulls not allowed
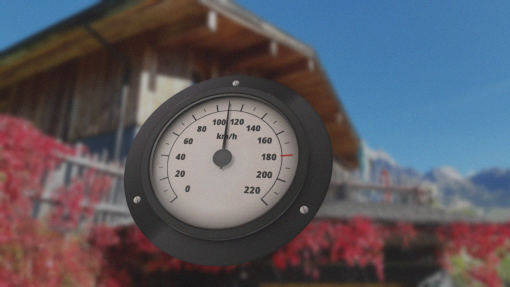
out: 110,km/h
